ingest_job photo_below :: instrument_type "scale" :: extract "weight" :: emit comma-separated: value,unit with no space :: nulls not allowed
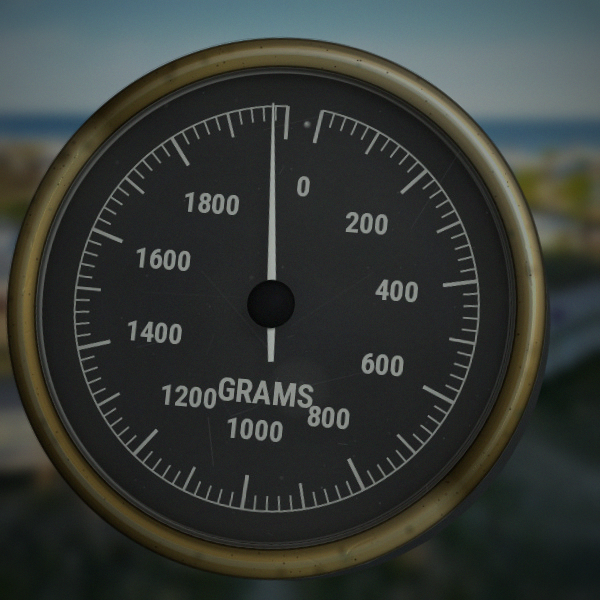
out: 1980,g
